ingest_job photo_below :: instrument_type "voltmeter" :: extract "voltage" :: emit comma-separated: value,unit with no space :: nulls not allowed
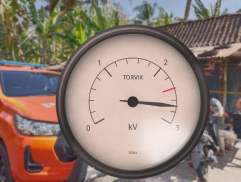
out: 2.7,kV
